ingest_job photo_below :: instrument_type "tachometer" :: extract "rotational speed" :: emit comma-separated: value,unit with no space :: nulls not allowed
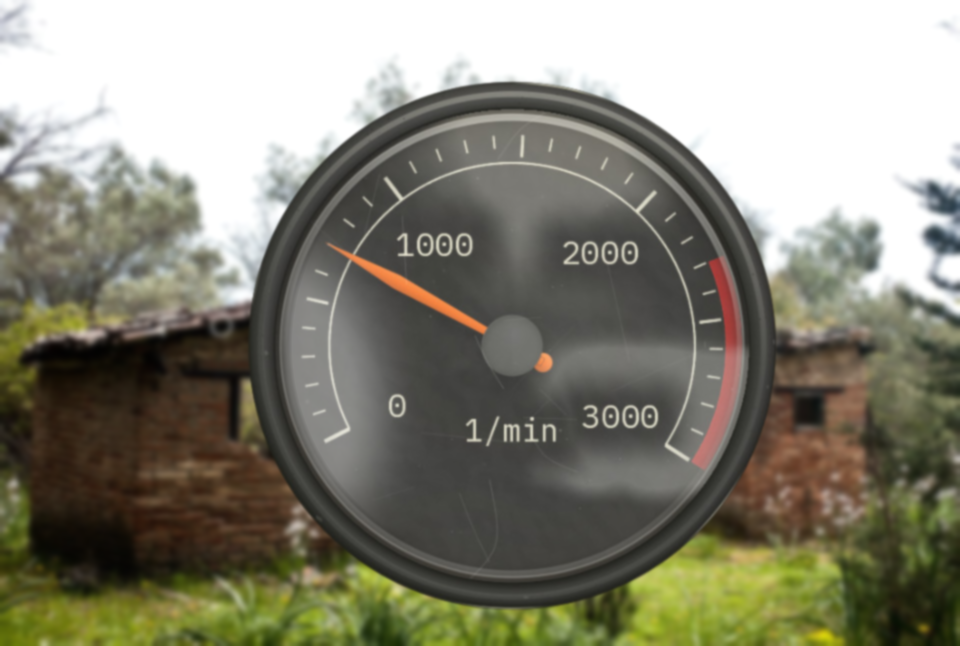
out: 700,rpm
